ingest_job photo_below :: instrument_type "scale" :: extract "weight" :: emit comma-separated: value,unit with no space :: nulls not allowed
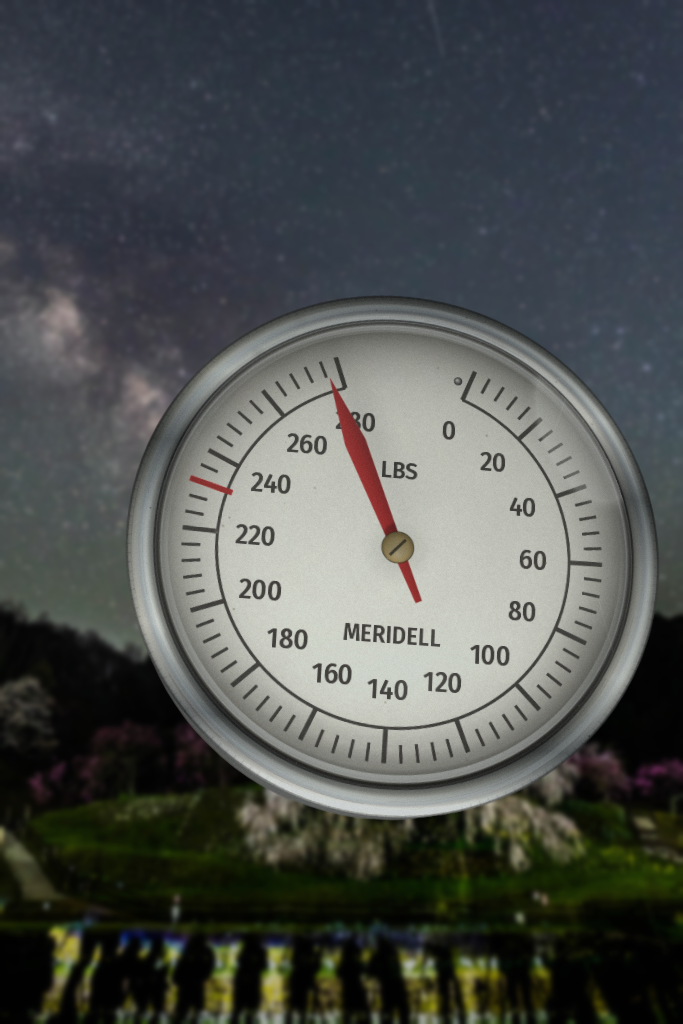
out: 276,lb
